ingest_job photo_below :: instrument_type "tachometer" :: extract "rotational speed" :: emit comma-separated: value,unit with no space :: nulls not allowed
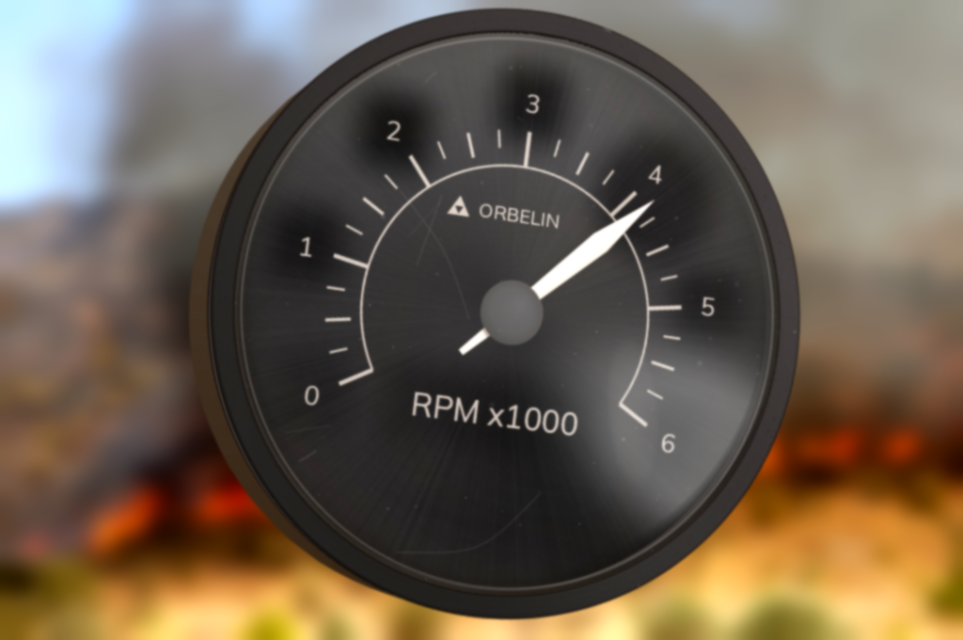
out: 4125,rpm
